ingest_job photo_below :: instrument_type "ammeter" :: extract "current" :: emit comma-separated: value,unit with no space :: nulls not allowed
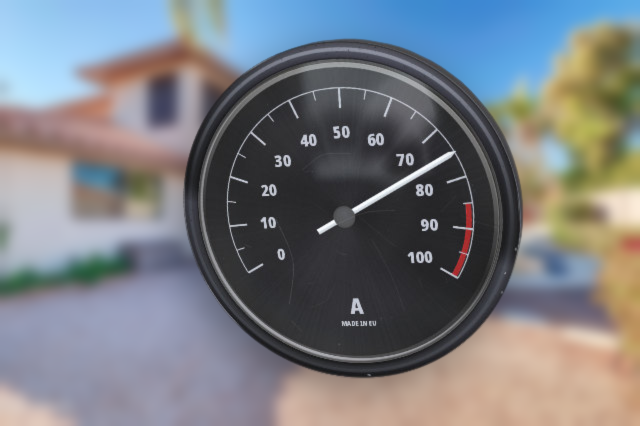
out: 75,A
